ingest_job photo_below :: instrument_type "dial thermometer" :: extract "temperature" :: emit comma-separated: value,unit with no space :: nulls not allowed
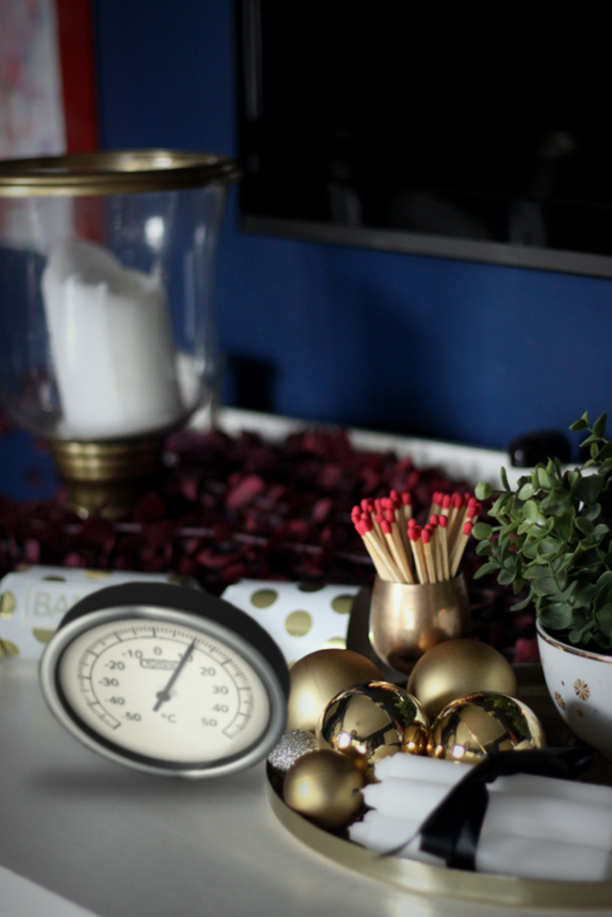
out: 10,°C
